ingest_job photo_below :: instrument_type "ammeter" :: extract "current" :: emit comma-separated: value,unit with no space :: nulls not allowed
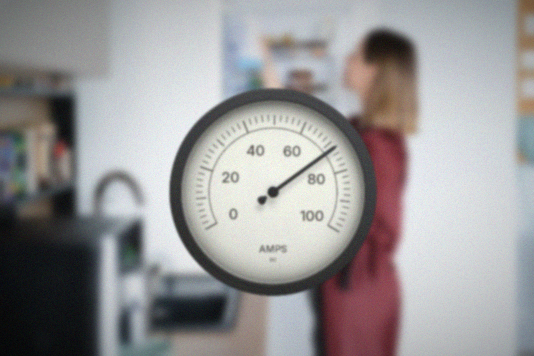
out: 72,A
